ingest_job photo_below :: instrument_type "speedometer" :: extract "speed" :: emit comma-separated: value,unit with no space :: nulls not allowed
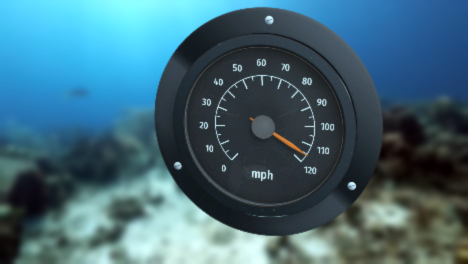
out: 115,mph
